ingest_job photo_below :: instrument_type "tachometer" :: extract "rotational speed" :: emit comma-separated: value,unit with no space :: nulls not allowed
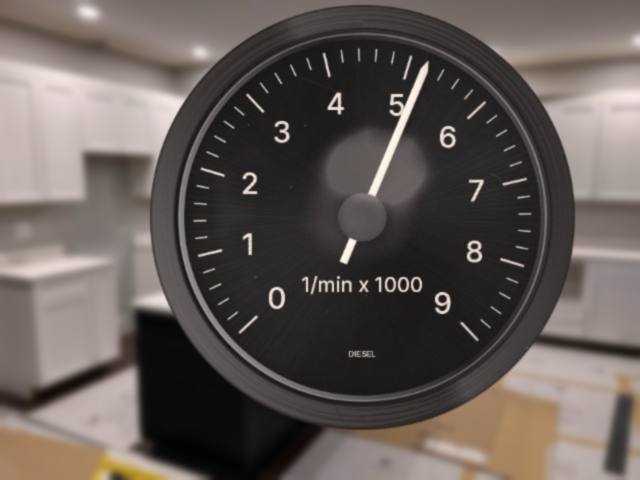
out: 5200,rpm
